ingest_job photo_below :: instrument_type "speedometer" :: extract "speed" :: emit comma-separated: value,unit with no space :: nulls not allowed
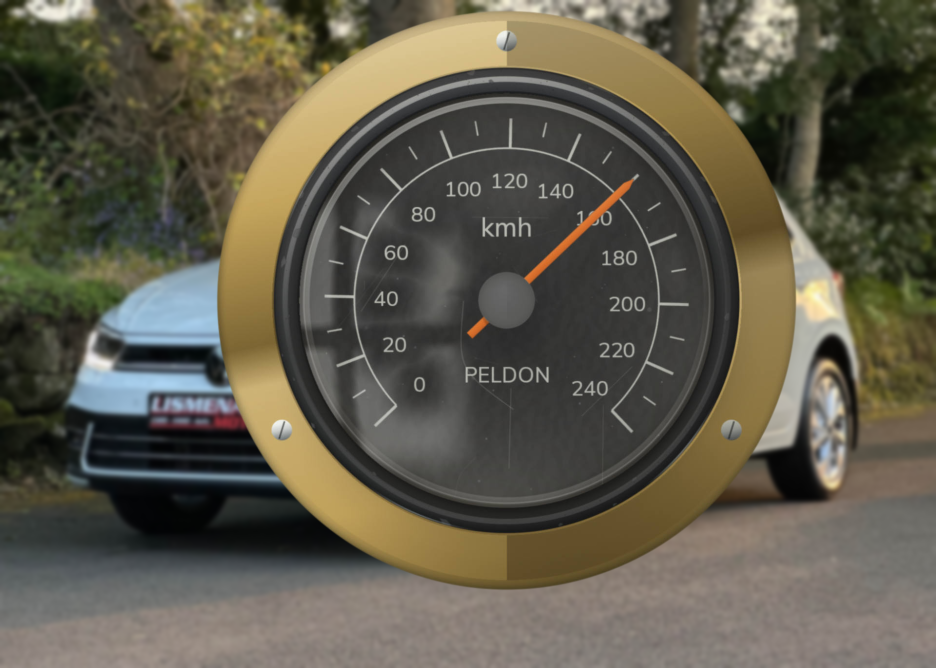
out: 160,km/h
